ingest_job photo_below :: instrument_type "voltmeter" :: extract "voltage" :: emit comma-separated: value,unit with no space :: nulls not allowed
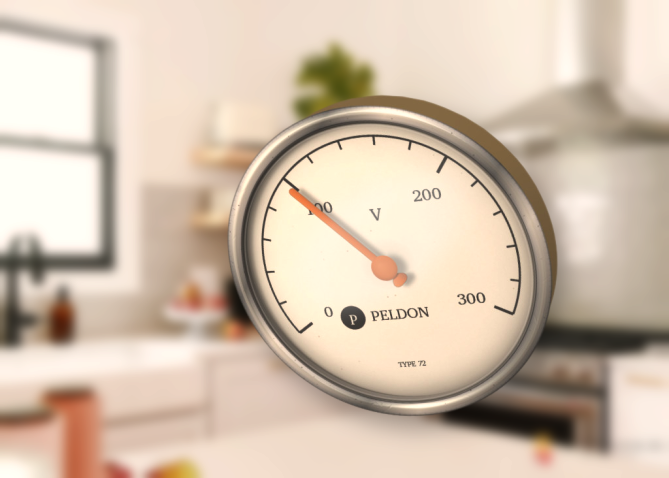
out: 100,V
